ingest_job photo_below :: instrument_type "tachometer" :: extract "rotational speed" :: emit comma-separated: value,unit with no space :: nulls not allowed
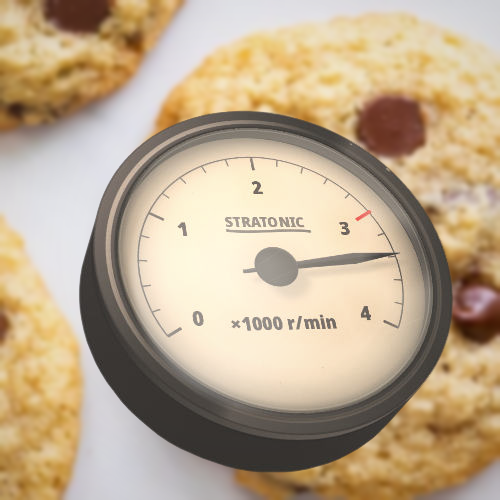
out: 3400,rpm
